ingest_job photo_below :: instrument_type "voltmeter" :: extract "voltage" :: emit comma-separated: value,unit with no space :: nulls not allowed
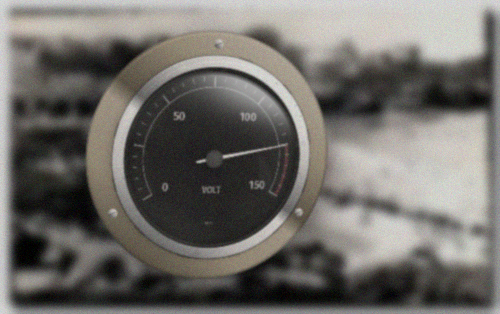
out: 125,V
